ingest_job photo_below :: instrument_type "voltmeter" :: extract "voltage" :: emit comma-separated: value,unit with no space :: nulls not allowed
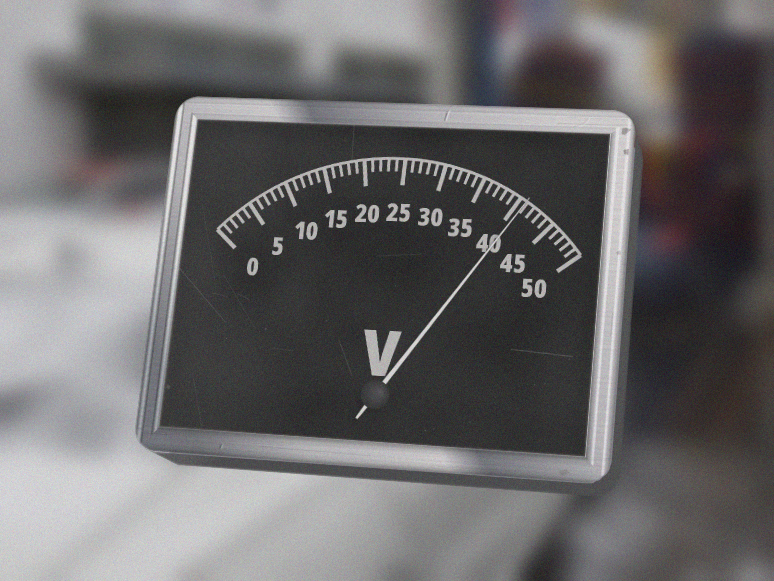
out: 41,V
